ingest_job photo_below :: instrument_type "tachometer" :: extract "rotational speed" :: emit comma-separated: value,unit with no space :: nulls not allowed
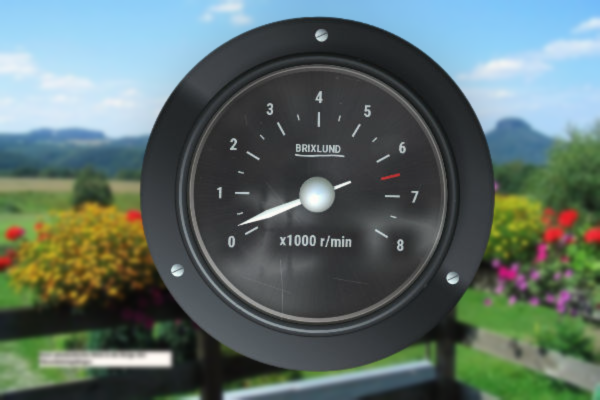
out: 250,rpm
